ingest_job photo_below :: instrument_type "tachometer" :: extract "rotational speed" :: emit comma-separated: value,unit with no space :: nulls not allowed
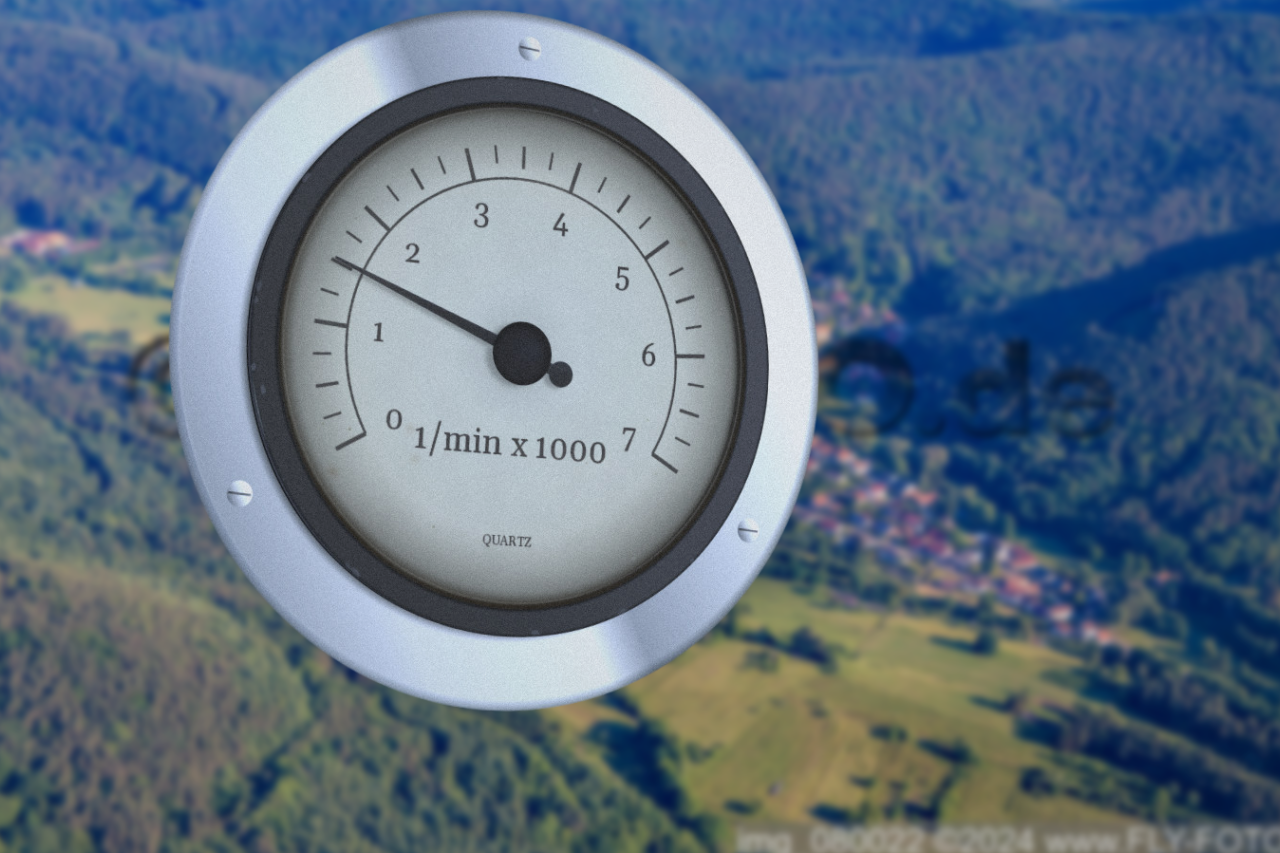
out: 1500,rpm
